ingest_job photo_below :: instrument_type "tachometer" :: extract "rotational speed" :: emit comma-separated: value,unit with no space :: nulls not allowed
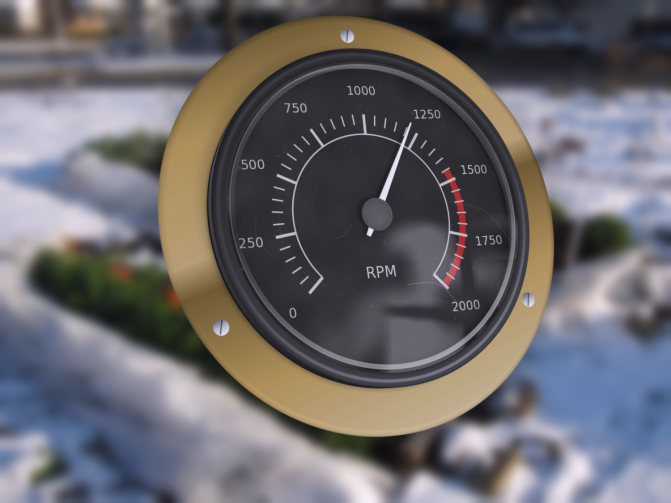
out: 1200,rpm
